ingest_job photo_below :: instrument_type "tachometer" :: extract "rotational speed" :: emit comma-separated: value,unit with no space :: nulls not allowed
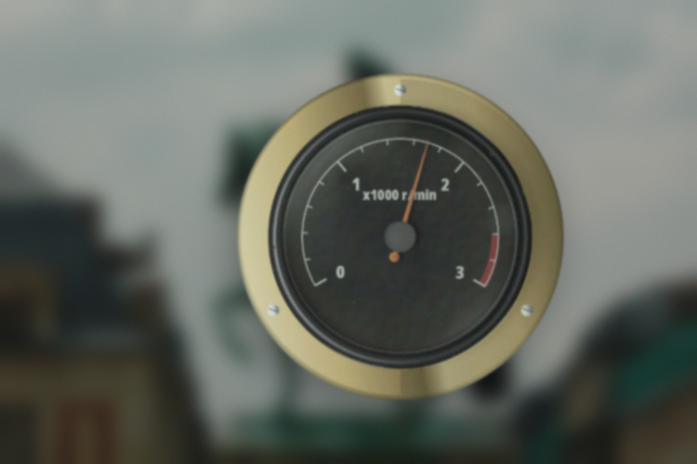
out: 1700,rpm
